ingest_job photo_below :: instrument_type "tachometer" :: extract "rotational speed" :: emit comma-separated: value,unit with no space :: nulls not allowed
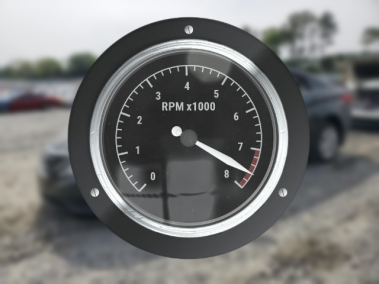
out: 7600,rpm
